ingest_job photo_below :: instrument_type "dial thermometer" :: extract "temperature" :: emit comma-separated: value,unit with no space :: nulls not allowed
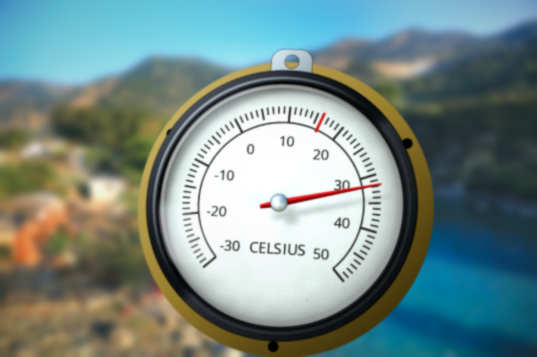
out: 32,°C
